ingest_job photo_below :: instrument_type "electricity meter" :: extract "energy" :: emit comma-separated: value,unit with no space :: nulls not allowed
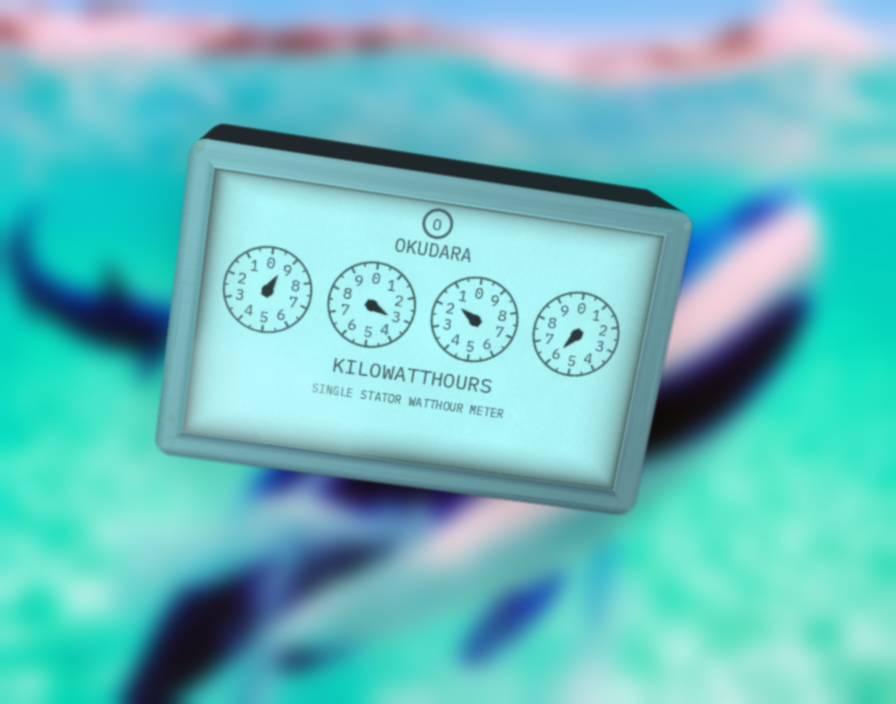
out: 9316,kWh
